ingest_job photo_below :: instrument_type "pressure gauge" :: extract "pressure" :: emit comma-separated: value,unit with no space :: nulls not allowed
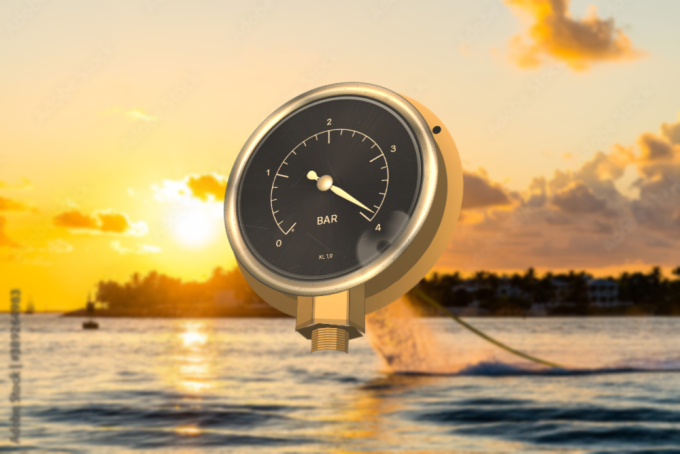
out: 3.9,bar
